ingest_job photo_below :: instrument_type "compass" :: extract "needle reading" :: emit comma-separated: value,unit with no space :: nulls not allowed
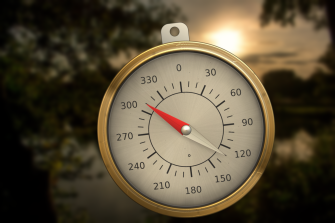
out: 310,°
